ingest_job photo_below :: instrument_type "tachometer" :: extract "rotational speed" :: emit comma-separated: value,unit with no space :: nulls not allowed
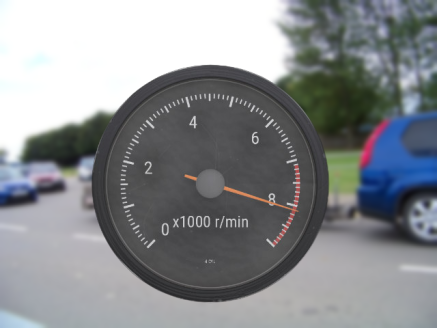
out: 8100,rpm
